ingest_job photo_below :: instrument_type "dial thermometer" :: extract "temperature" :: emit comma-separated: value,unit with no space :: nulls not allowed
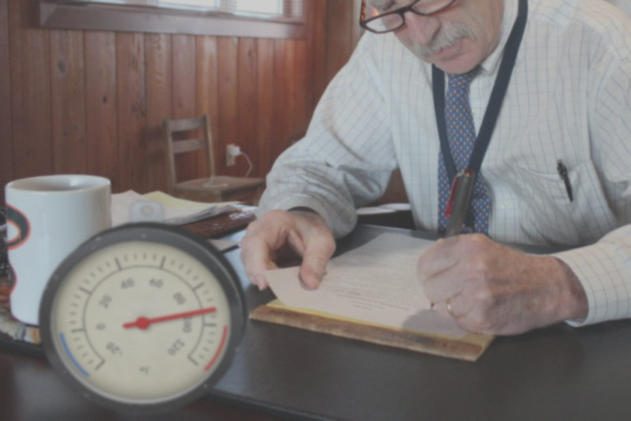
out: 92,°F
